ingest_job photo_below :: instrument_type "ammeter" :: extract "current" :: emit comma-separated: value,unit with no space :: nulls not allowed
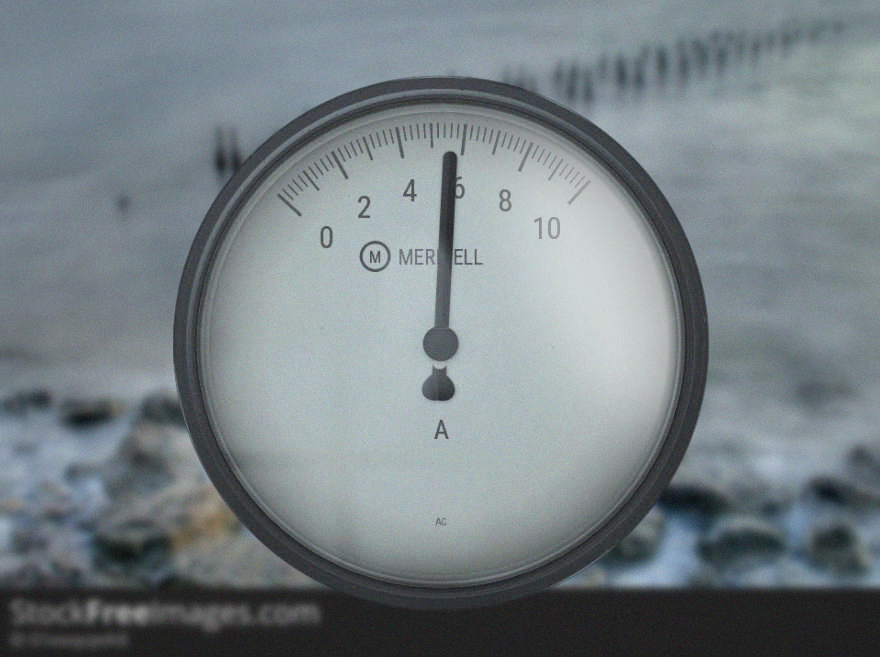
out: 5.6,A
